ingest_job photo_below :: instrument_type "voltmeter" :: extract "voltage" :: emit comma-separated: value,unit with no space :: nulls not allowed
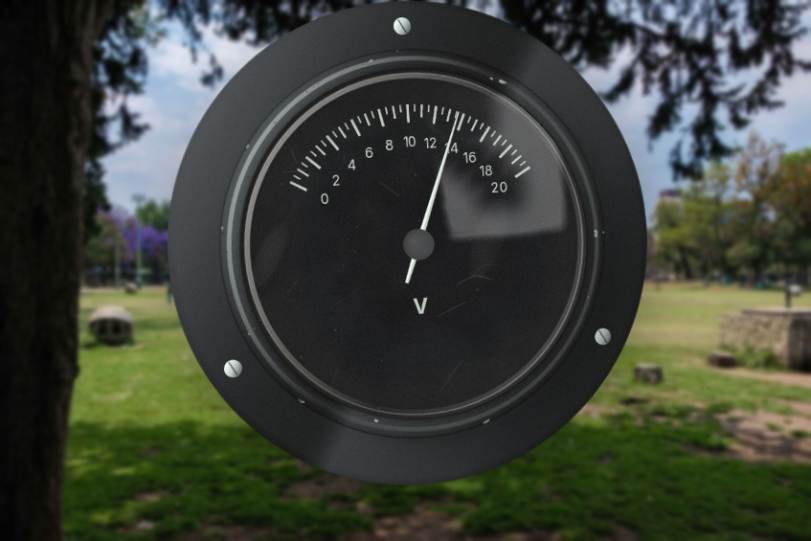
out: 13.5,V
